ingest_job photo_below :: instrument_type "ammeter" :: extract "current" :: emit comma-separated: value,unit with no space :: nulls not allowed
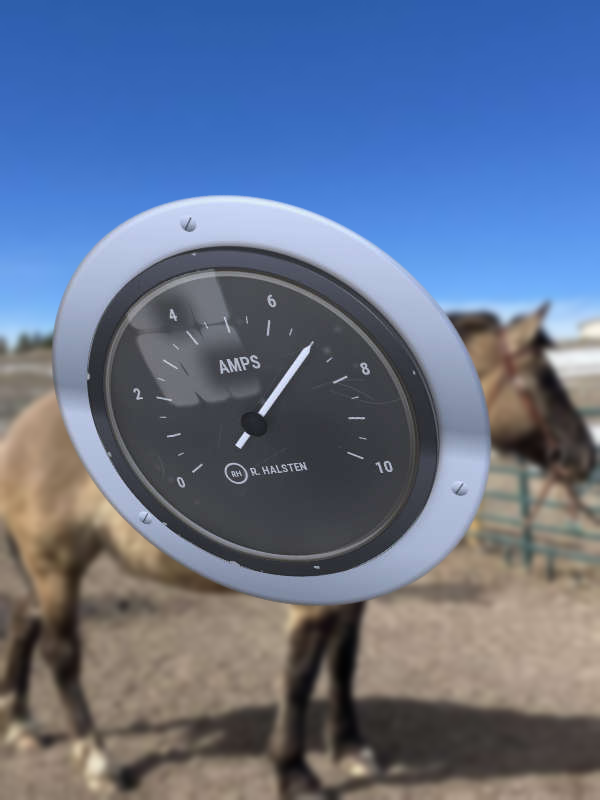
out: 7,A
